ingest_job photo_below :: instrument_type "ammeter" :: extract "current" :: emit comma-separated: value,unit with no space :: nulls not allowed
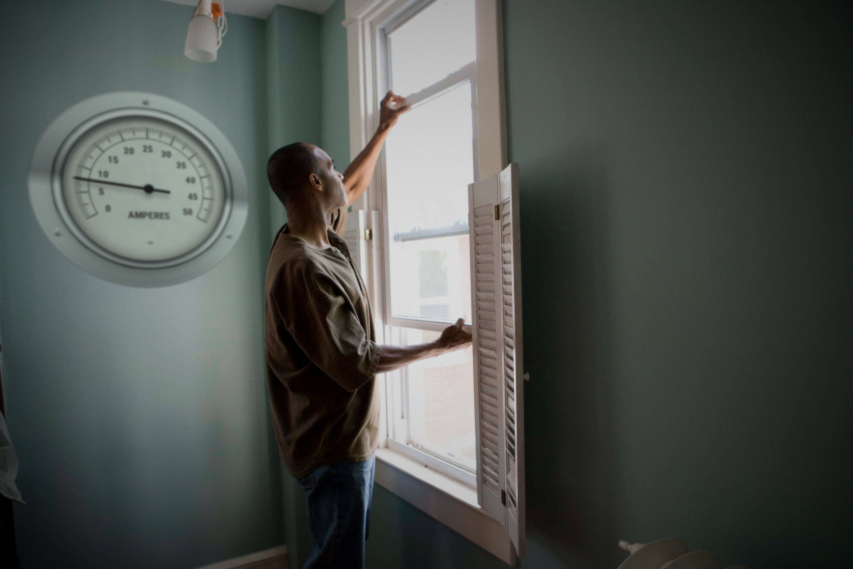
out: 7.5,A
